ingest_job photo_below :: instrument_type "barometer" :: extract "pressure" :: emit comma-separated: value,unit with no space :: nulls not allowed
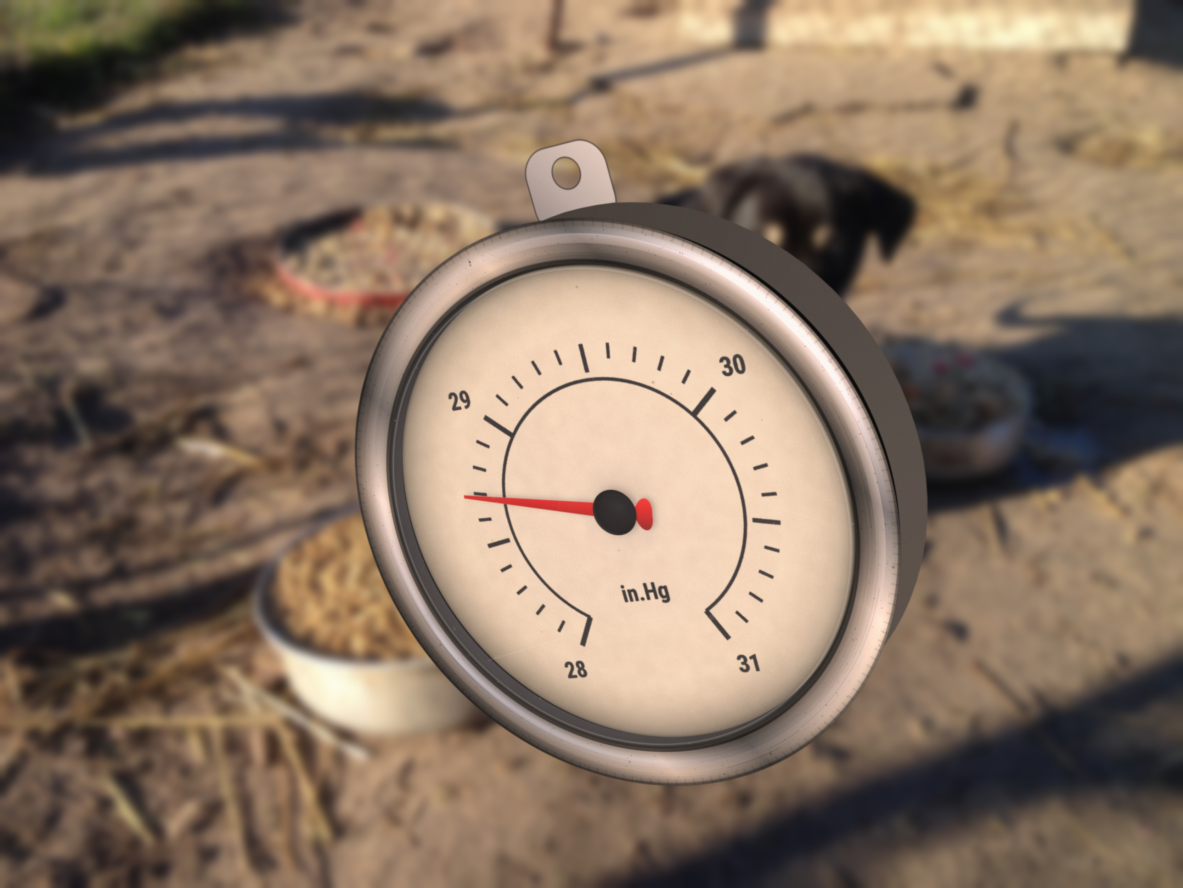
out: 28.7,inHg
